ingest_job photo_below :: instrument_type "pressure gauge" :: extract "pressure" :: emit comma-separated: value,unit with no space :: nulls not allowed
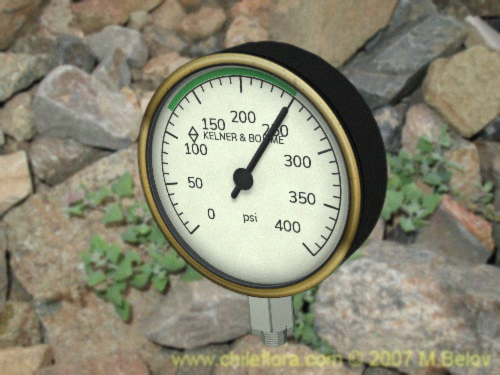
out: 250,psi
